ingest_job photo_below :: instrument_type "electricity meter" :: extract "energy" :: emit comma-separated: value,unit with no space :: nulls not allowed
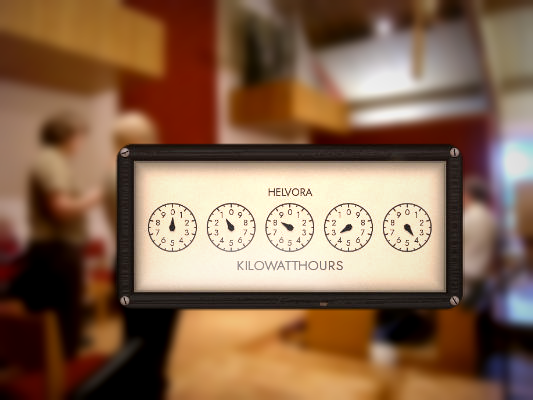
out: 834,kWh
